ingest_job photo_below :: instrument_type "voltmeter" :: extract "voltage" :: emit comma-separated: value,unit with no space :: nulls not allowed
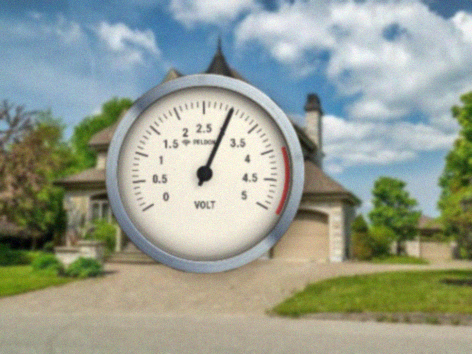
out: 3,V
